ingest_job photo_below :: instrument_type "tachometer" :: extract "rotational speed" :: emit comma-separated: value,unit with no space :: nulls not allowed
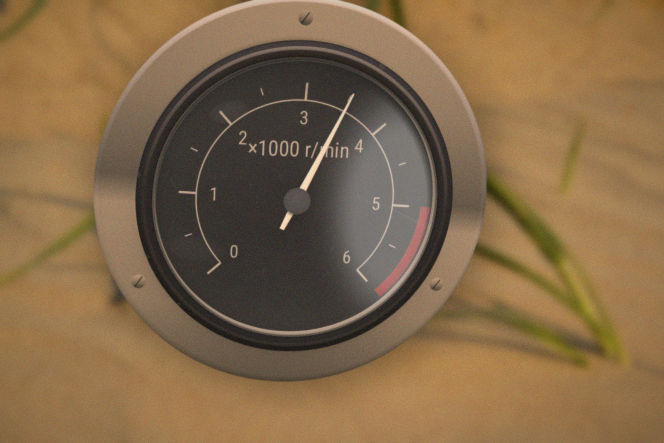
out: 3500,rpm
